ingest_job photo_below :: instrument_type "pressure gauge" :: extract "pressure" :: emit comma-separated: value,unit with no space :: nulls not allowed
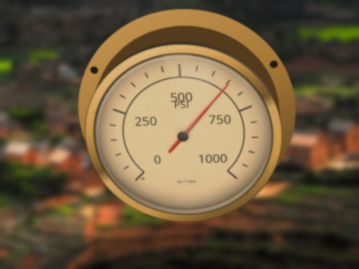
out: 650,psi
